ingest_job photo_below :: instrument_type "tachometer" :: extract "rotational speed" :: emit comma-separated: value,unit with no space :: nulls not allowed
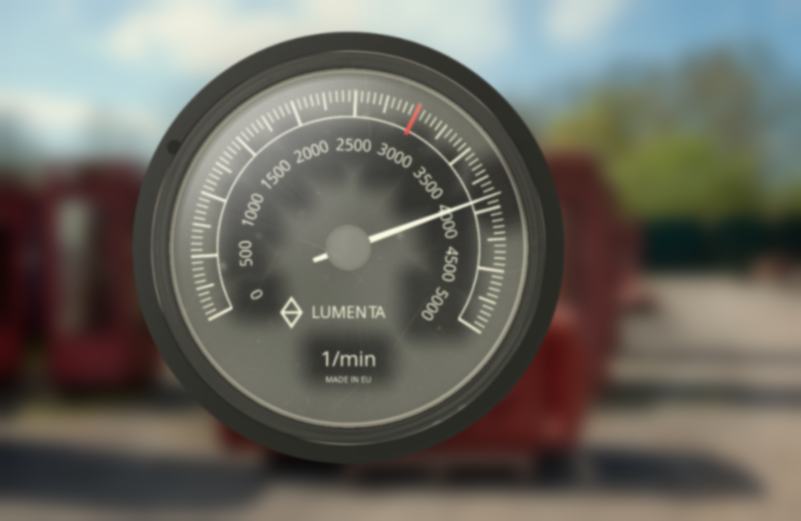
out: 3900,rpm
